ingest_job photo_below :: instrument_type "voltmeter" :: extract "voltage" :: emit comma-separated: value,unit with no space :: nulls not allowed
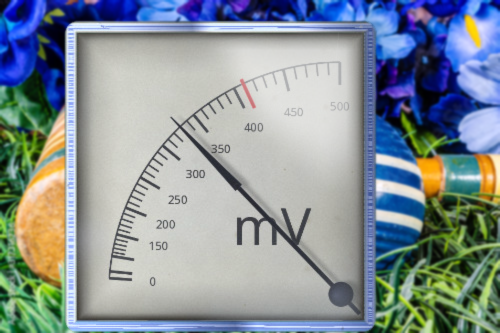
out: 330,mV
